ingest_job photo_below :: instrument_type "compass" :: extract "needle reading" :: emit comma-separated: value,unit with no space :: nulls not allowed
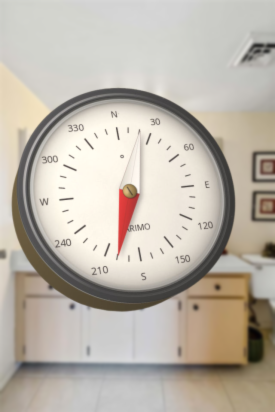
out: 200,°
